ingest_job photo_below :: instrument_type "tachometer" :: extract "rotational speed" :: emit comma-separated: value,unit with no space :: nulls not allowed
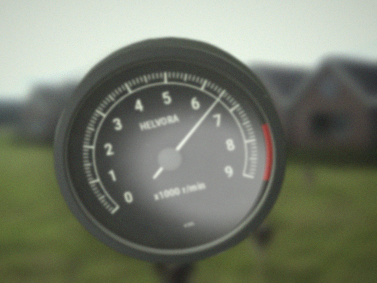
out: 6500,rpm
